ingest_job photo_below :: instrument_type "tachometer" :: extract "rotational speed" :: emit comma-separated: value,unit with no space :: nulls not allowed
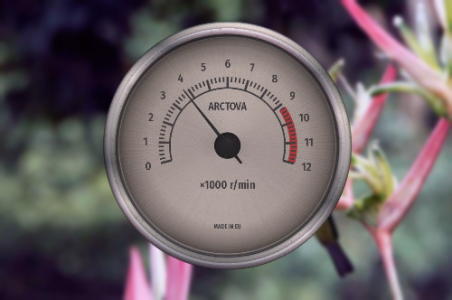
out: 3800,rpm
